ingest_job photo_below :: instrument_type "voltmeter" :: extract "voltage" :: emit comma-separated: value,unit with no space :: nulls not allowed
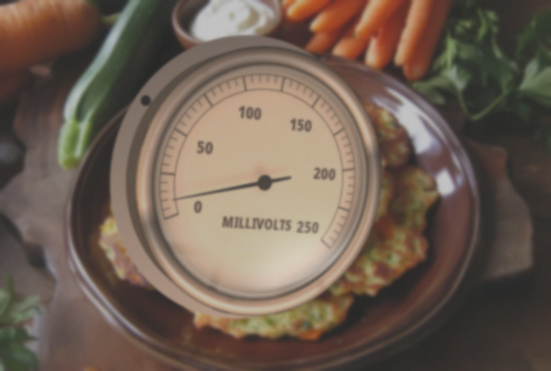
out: 10,mV
